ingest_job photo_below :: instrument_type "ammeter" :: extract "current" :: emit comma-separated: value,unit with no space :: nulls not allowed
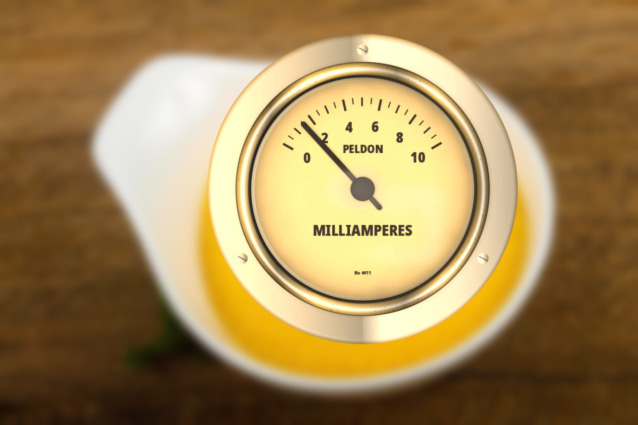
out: 1.5,mA
